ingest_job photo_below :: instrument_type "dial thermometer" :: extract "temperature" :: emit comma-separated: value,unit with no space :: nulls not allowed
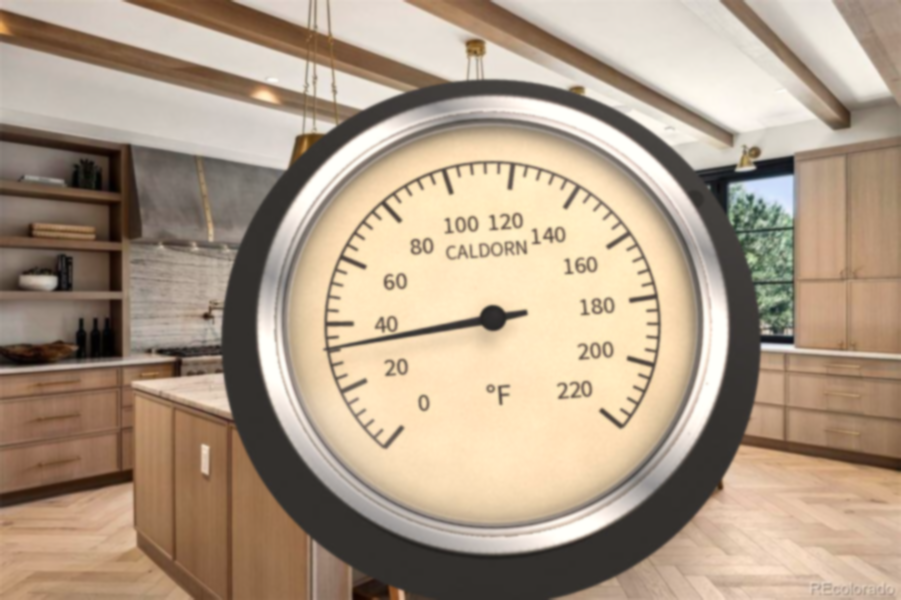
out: 32,°F
